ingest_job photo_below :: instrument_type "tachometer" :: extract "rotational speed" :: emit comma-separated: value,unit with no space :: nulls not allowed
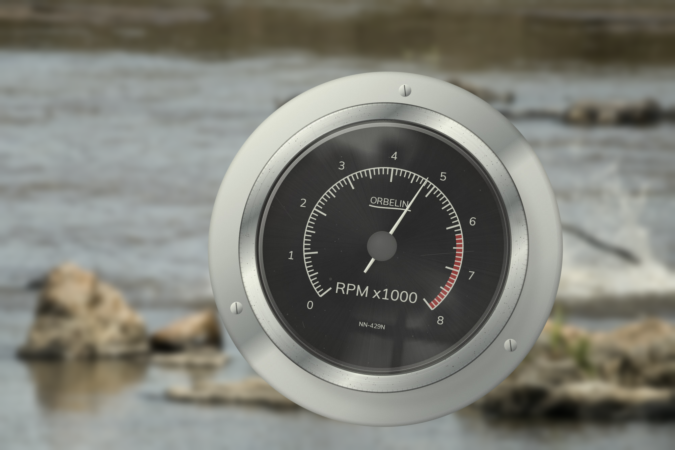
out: 4800,rpm
